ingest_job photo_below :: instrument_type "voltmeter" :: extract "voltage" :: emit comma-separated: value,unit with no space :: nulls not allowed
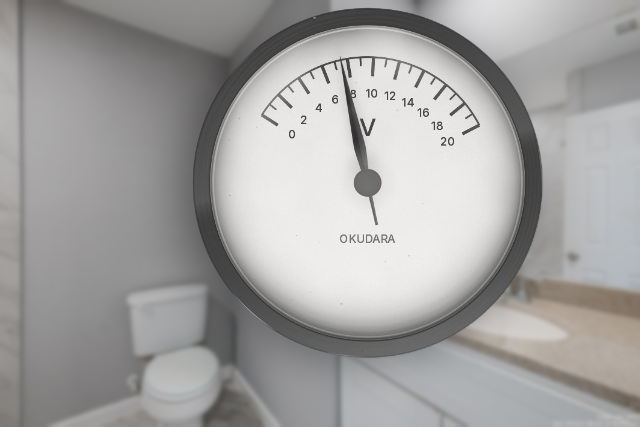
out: 7.5,V
